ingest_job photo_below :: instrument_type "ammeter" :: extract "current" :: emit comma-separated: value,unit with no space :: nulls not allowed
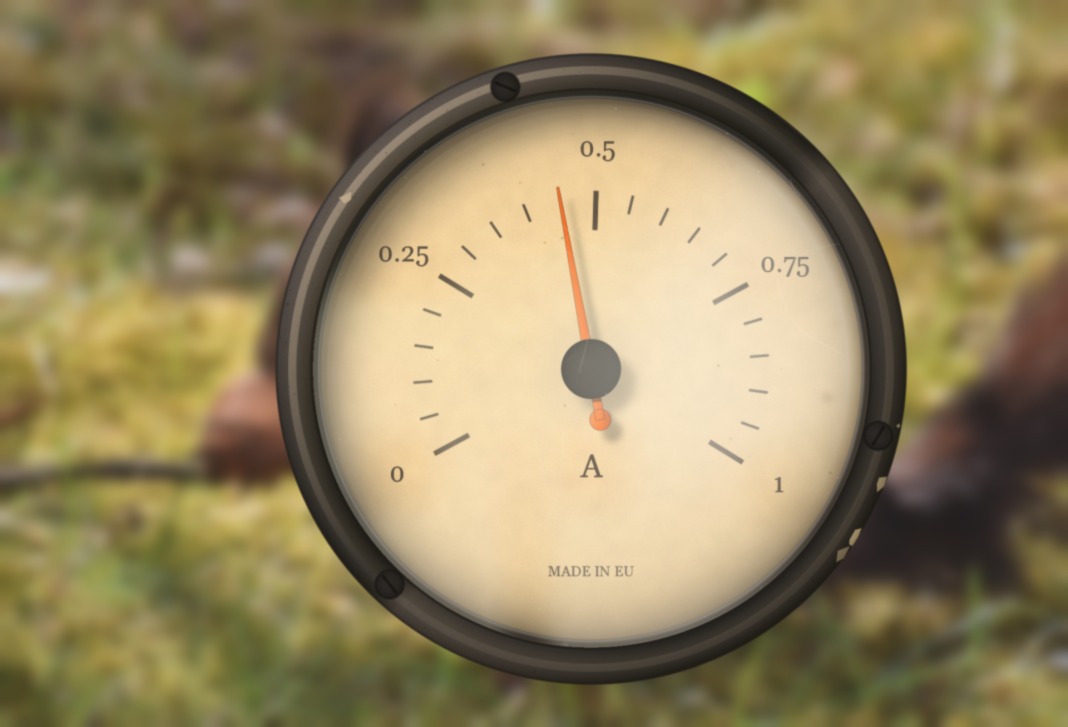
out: 0.45,A
